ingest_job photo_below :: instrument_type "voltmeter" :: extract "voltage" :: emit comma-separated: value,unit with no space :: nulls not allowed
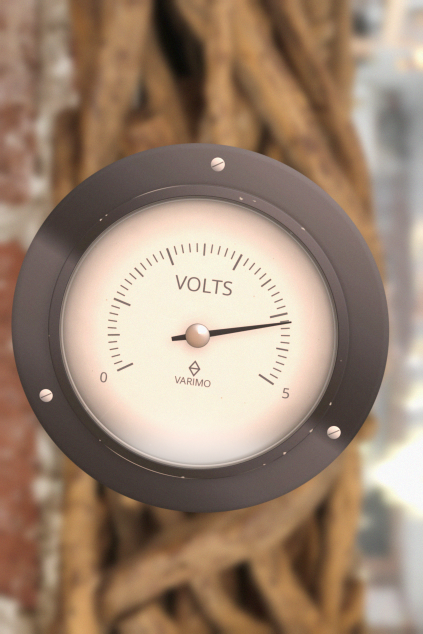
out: 4.1,V
